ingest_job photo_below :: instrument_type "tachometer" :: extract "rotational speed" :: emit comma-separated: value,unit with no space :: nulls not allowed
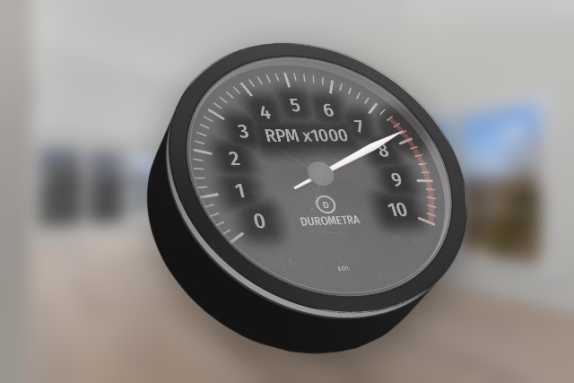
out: 7800,rpm
